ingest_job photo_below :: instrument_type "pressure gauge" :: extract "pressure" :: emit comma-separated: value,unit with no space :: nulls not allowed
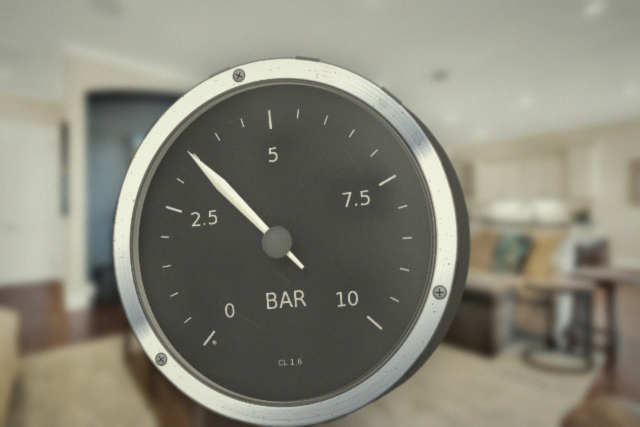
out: 3.5,bar
